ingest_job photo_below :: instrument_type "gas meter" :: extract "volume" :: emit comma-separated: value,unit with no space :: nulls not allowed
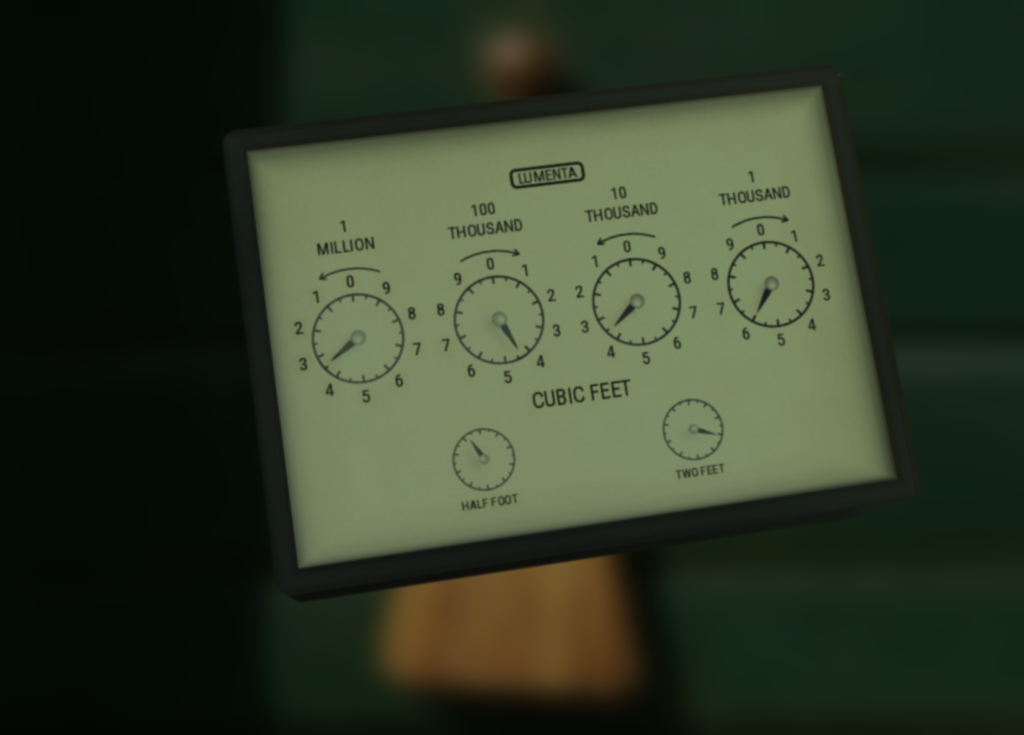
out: 343600,ft³
